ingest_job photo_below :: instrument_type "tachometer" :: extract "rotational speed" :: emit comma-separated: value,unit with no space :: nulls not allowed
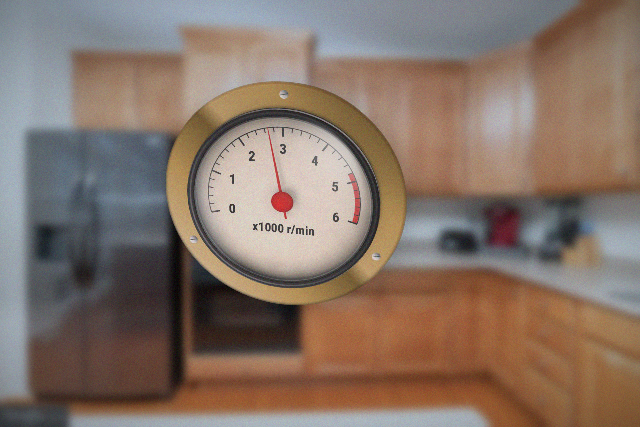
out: 2700,rpm
